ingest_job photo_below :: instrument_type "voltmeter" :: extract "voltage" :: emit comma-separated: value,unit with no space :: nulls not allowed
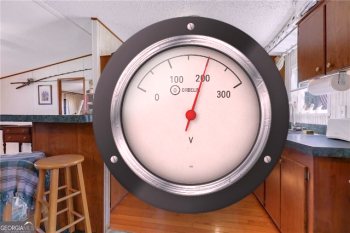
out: 200,V
